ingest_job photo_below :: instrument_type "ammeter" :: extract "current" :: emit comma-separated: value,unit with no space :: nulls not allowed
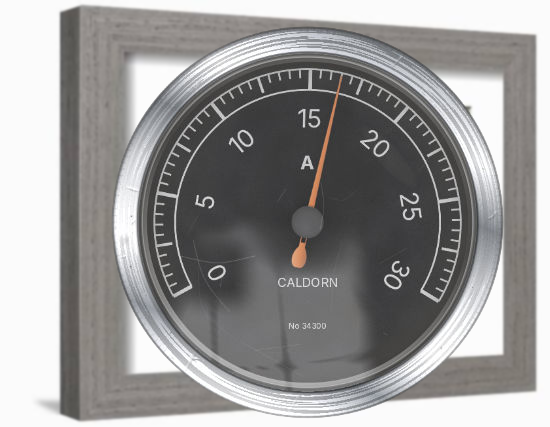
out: 16.5,A
